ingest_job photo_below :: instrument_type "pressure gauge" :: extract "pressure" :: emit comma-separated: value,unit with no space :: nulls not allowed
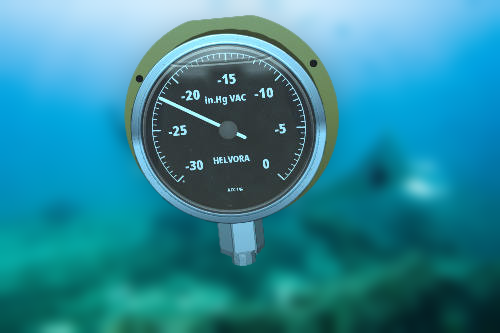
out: -22,inHg
